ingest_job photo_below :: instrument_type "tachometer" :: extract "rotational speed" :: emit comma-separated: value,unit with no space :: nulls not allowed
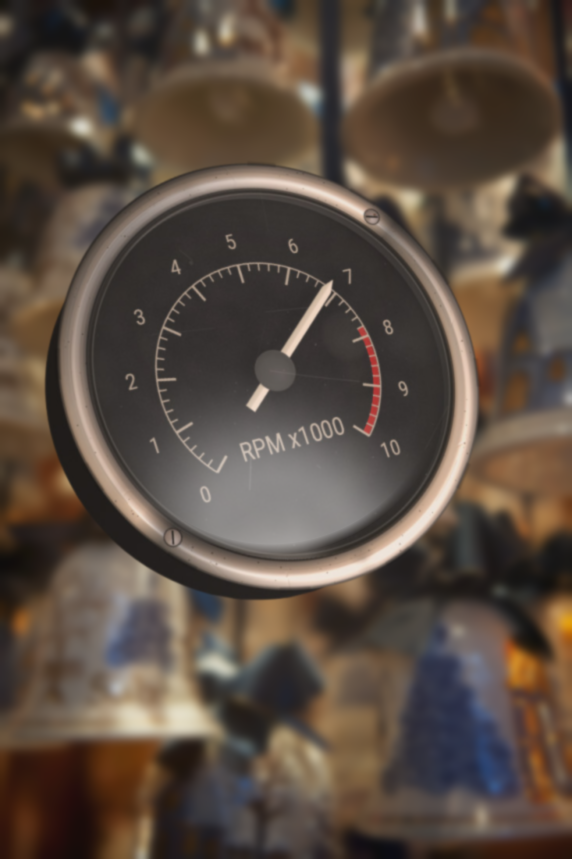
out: 6800,rpm
